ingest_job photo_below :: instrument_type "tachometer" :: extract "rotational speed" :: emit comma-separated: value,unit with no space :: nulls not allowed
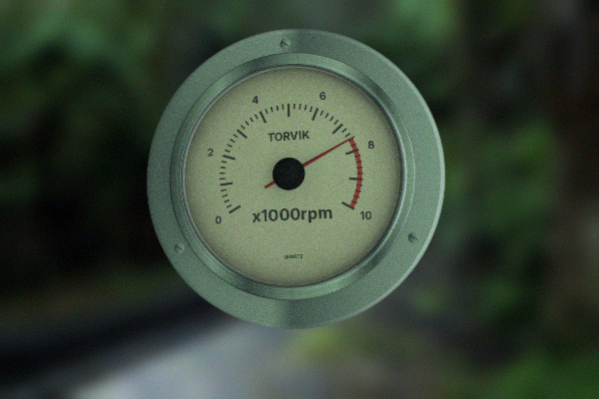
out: 7600,rpm
